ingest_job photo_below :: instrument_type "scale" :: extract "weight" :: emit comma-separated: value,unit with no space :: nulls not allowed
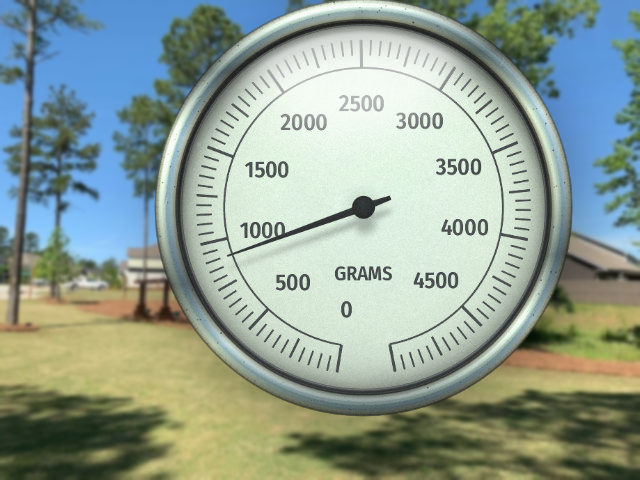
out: 900,g
